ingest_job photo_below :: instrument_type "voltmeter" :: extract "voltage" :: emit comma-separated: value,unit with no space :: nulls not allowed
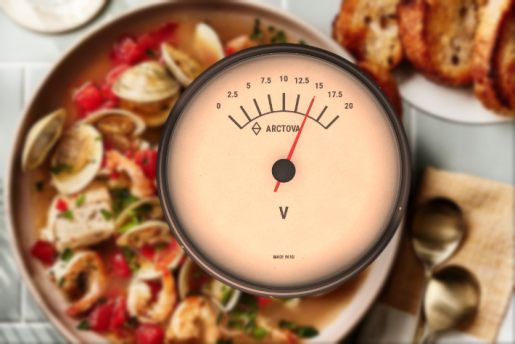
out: 15,V
